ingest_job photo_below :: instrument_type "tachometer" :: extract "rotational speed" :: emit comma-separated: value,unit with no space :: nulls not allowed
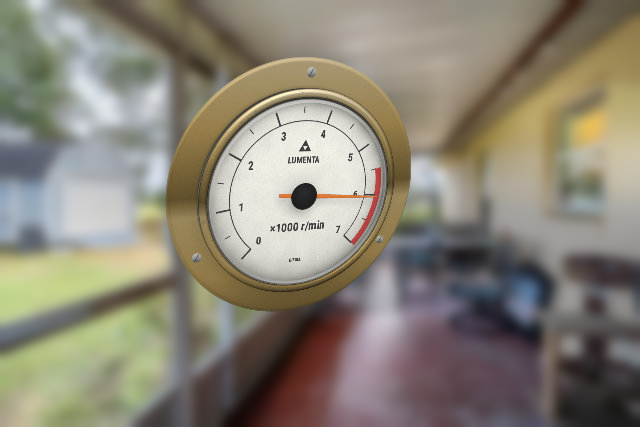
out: 6000,rpm
